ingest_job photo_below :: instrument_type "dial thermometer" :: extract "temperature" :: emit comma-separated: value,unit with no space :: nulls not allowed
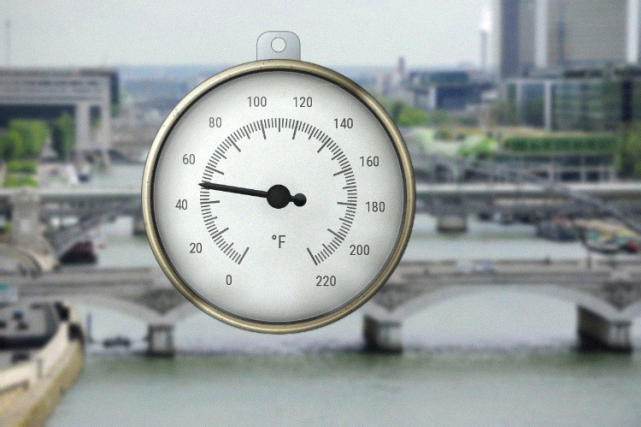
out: 50,°F
